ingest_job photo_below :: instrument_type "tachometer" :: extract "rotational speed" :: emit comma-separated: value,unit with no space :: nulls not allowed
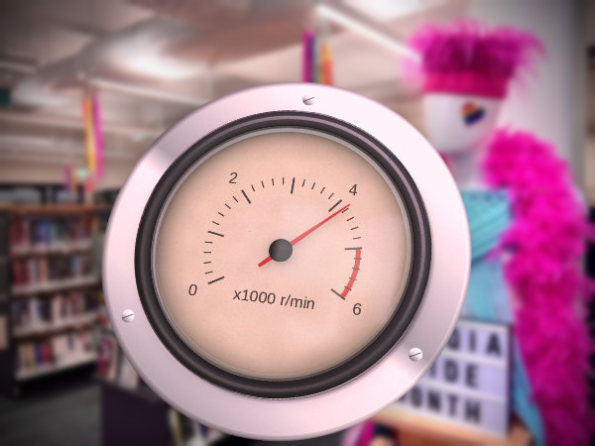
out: 4200,rpm
